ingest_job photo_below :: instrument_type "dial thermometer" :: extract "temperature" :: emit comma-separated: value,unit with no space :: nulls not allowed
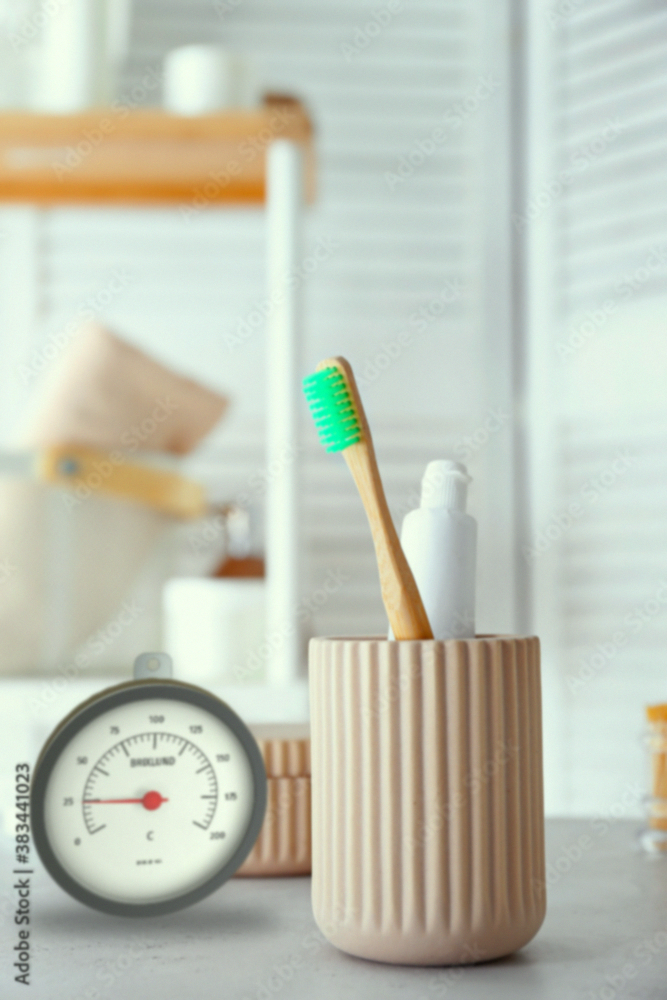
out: 25,°C
